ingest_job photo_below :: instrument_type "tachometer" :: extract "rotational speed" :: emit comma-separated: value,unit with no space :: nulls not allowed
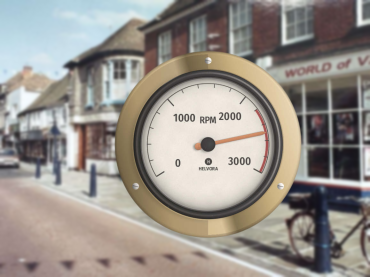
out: 2500,rpm
